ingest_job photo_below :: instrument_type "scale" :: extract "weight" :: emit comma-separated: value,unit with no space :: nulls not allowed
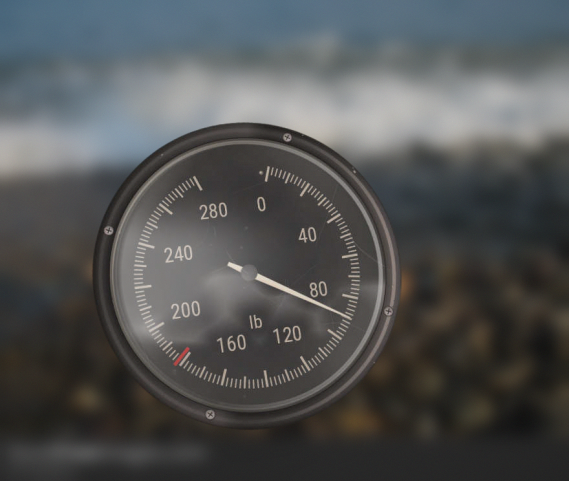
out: 90,lb
